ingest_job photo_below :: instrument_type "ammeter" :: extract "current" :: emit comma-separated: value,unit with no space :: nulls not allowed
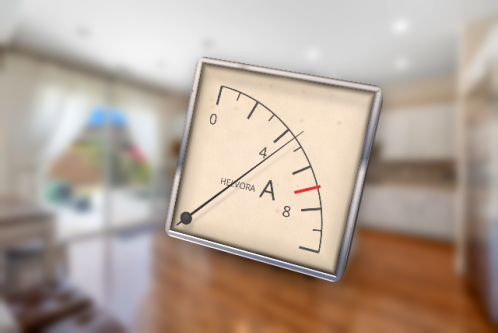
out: 4.5,A
